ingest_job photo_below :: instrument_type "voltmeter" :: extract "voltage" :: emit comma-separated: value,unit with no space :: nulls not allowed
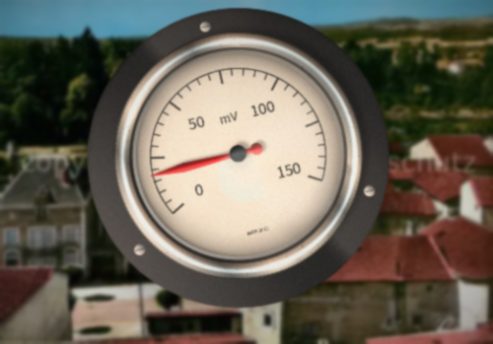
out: 17.5,mV
